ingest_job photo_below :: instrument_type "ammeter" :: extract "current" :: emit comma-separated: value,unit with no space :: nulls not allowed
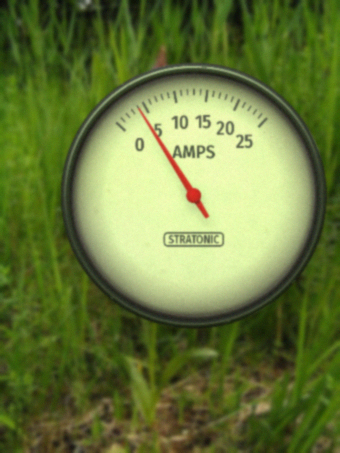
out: 4,A
